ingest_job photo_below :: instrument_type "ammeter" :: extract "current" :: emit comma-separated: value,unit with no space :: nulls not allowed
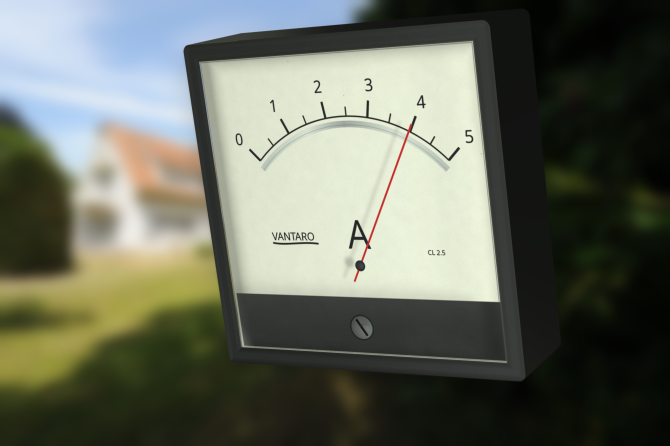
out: 4,A
